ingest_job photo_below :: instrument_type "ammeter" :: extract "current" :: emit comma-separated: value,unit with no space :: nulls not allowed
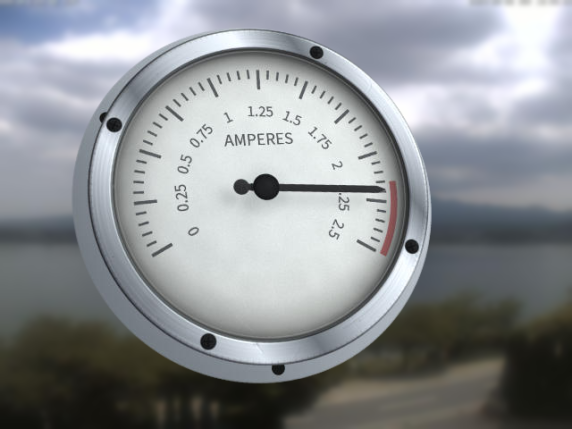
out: 2.2,A
